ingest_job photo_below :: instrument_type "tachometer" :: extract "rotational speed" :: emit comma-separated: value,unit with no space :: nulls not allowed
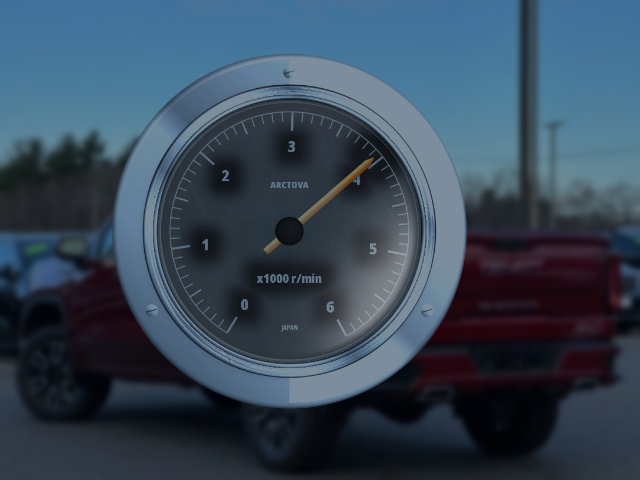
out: 3950,rpm
